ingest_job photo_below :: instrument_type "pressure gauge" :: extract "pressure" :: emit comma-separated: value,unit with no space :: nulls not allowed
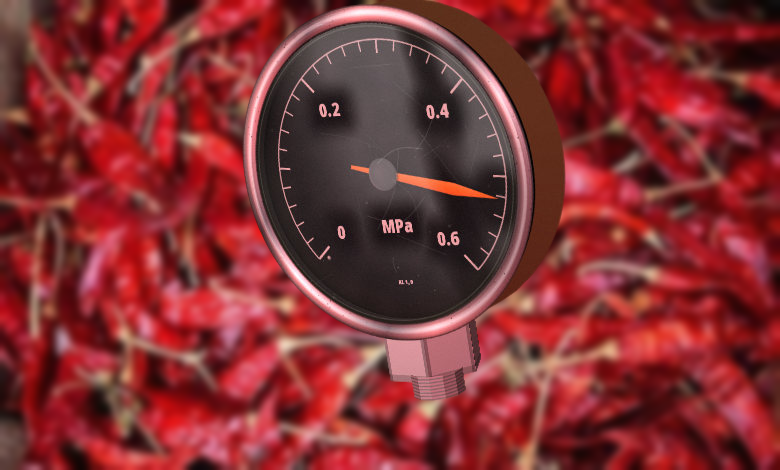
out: 0.52,MPa
